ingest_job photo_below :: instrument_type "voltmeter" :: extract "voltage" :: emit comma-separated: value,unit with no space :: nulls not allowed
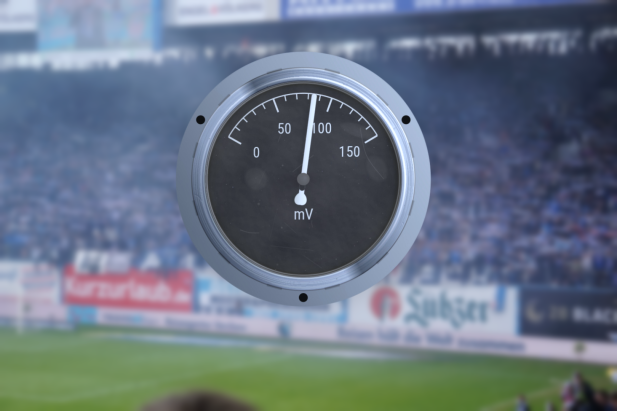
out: 85,mV
